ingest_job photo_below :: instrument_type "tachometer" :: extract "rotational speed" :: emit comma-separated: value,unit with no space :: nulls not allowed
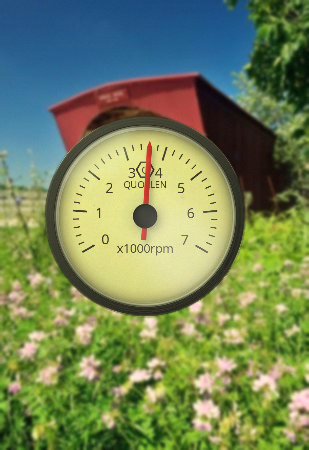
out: 3600,rpm
